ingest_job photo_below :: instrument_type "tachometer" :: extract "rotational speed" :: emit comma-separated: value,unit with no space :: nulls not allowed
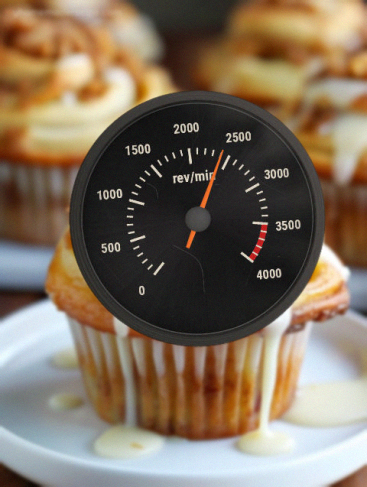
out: 2400,rpm
